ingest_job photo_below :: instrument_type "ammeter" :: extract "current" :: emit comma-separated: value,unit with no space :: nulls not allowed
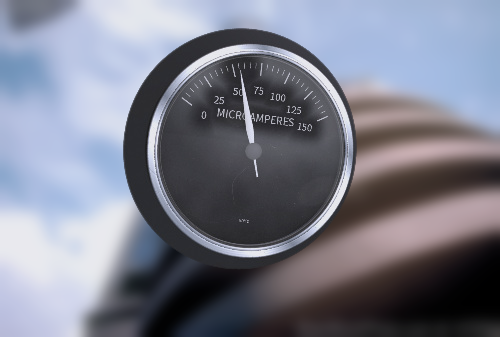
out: 55,µA
